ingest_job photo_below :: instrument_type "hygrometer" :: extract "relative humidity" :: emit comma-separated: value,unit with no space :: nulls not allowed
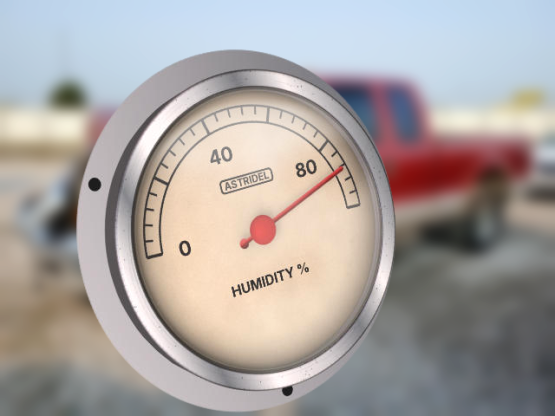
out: 88,%
